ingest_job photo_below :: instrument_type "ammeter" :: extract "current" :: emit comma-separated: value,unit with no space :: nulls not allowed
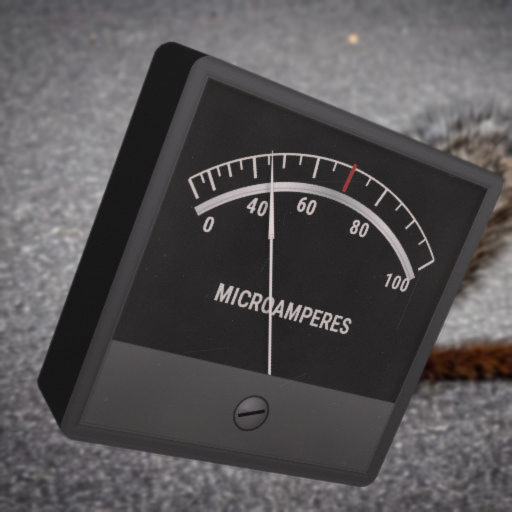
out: 45,µA
